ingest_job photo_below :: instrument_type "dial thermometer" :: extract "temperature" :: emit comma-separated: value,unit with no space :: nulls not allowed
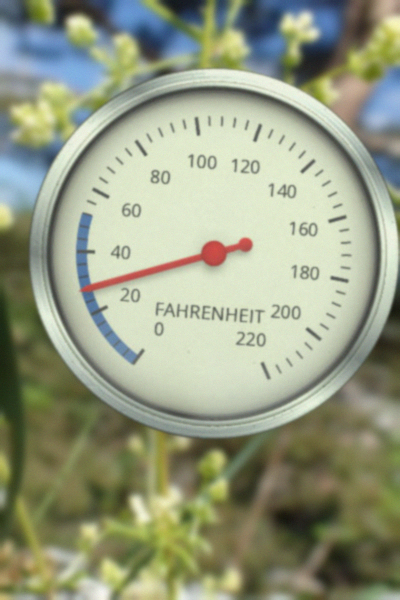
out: 28,°F
